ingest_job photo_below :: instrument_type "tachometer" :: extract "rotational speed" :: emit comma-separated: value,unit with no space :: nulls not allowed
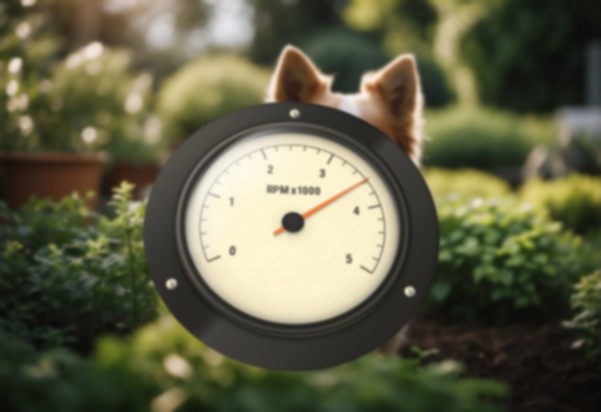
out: 3600,rpm
